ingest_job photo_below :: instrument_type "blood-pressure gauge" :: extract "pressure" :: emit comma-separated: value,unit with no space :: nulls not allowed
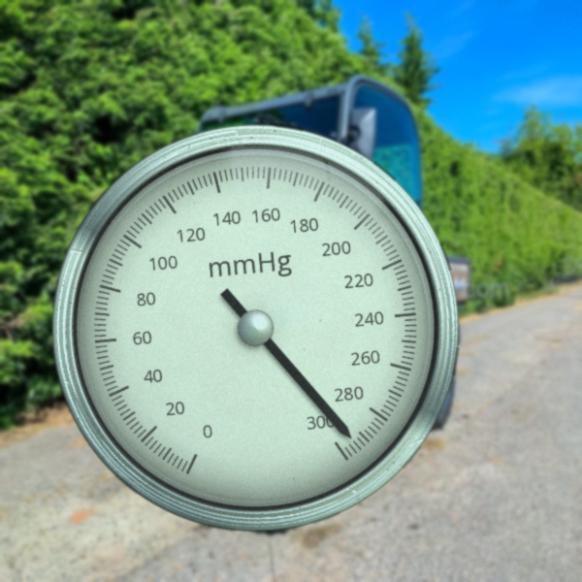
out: 294,mmHg
